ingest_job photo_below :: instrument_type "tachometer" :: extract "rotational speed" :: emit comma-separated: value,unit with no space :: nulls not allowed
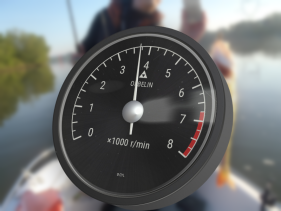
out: 3750,rpm
